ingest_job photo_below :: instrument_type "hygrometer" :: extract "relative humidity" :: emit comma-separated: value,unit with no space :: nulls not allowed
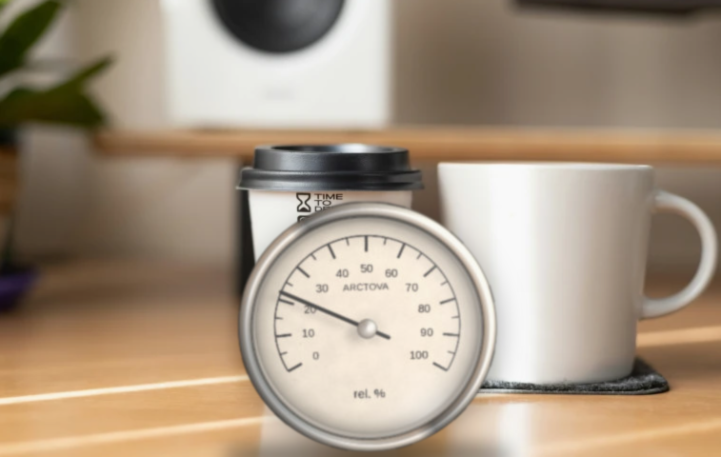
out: 22.5,%
